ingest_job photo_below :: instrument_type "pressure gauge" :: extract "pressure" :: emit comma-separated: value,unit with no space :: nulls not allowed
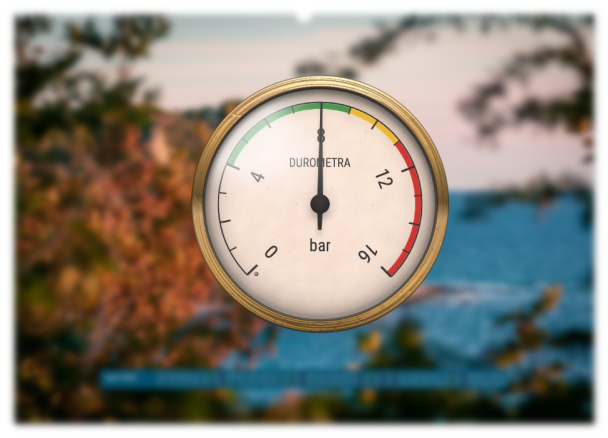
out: 8,bar
